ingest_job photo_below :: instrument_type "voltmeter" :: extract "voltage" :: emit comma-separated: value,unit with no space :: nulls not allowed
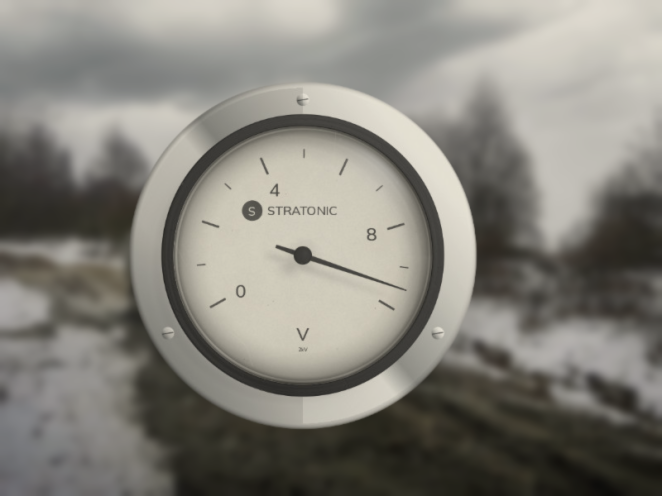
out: 9.5,V
